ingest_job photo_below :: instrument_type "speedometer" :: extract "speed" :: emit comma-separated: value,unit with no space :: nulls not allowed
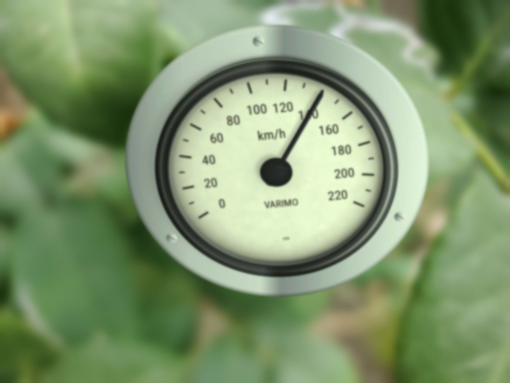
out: 140,km/h
